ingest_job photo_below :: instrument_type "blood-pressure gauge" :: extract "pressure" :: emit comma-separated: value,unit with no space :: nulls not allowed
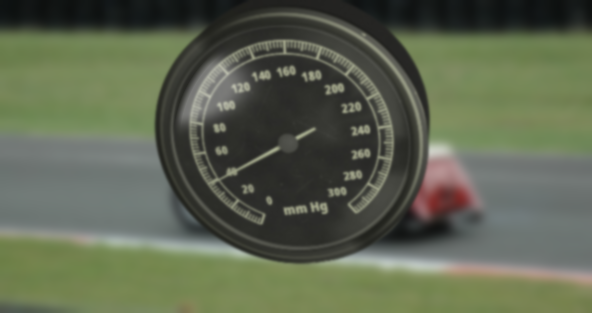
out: 40,mmHg
